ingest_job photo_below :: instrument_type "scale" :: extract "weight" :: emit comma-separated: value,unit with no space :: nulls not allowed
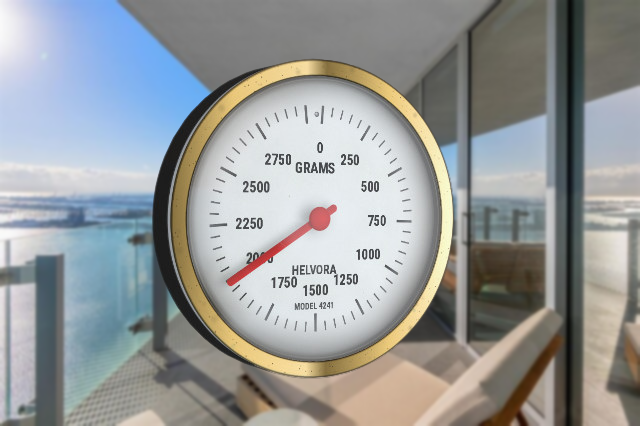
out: 2000,g
